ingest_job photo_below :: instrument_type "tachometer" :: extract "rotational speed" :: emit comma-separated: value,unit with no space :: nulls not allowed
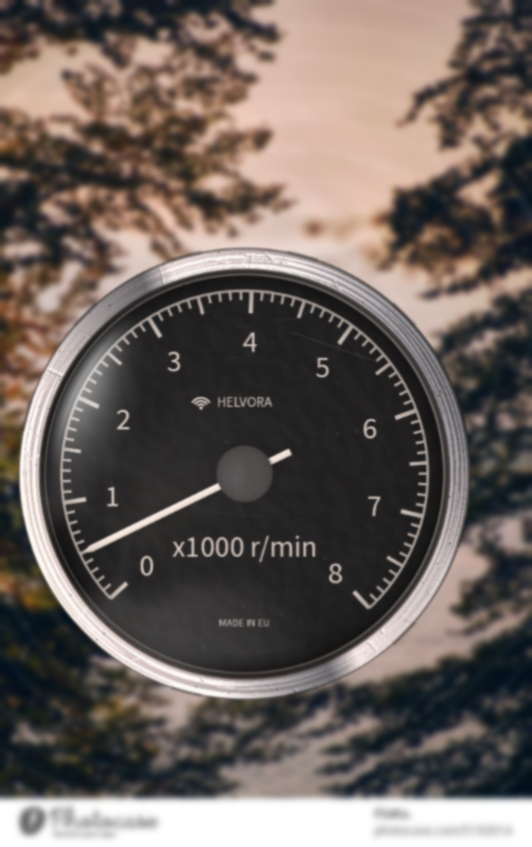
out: 500,rpm
